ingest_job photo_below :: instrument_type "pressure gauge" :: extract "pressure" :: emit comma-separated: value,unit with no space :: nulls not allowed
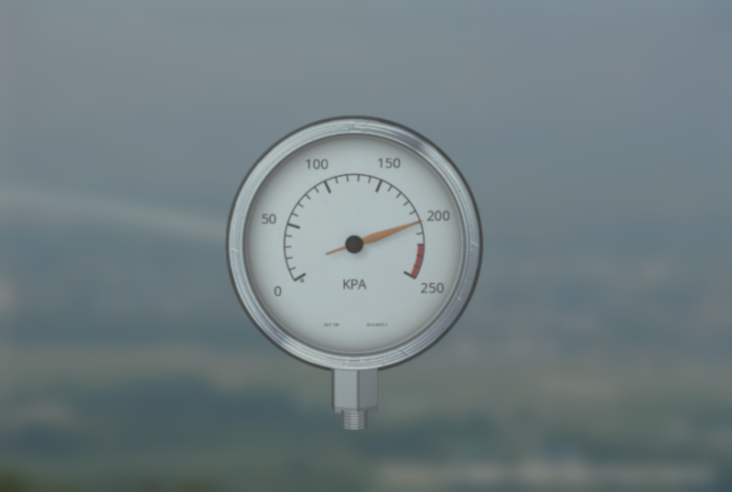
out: 200,kPa
